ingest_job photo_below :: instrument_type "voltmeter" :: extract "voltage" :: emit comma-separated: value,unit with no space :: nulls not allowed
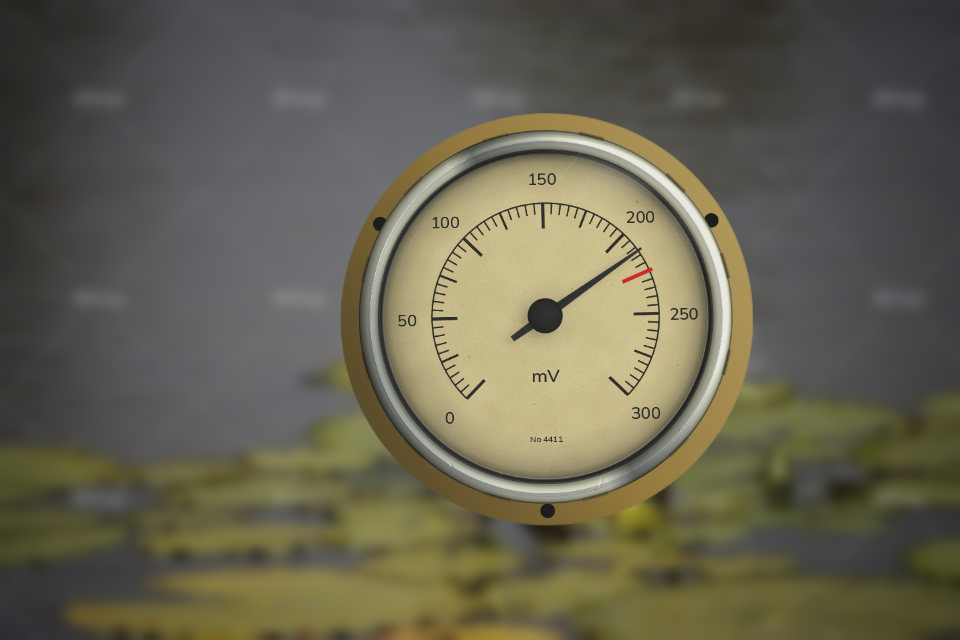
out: 212.5,mV
